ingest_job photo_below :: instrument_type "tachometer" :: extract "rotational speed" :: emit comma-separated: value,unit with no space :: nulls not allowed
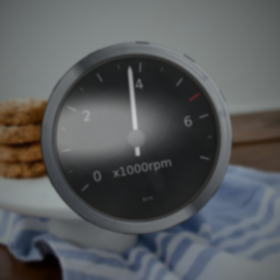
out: 3750,rpm
